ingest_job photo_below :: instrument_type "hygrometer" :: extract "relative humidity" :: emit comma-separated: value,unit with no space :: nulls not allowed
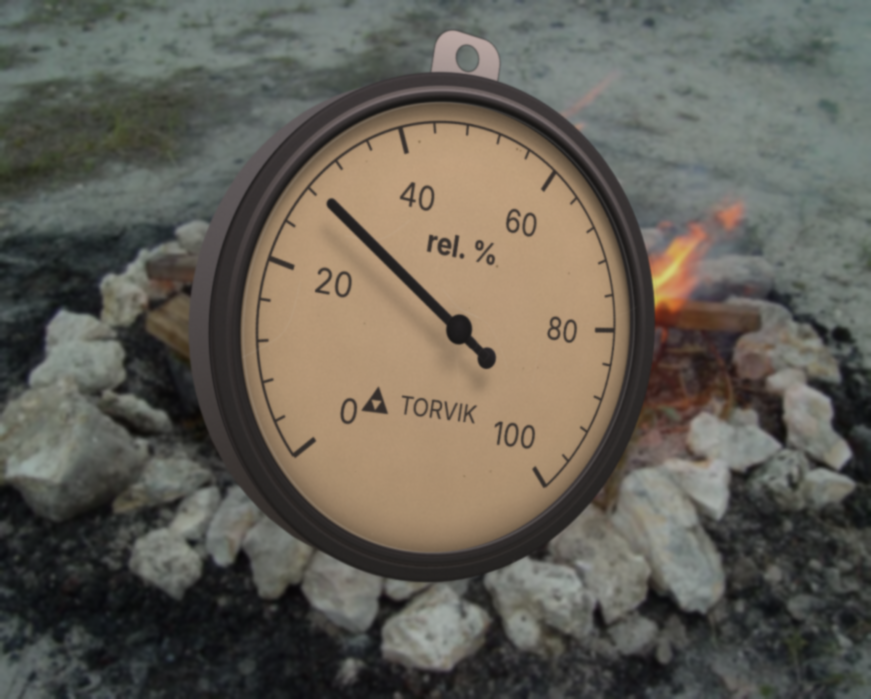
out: 28,%
